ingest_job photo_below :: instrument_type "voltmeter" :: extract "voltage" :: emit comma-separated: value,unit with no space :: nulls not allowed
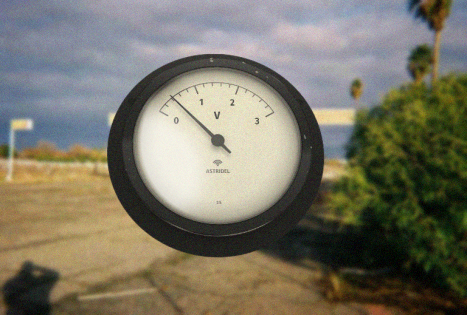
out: 0.4,V
